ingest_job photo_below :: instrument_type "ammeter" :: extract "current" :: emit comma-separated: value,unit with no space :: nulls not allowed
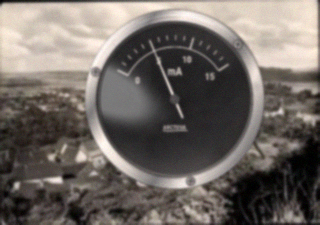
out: 5,mA
